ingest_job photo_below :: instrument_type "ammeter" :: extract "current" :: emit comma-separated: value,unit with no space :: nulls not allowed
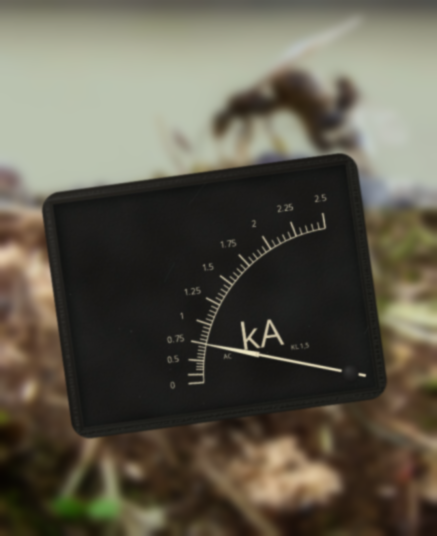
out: 0.75,kA
